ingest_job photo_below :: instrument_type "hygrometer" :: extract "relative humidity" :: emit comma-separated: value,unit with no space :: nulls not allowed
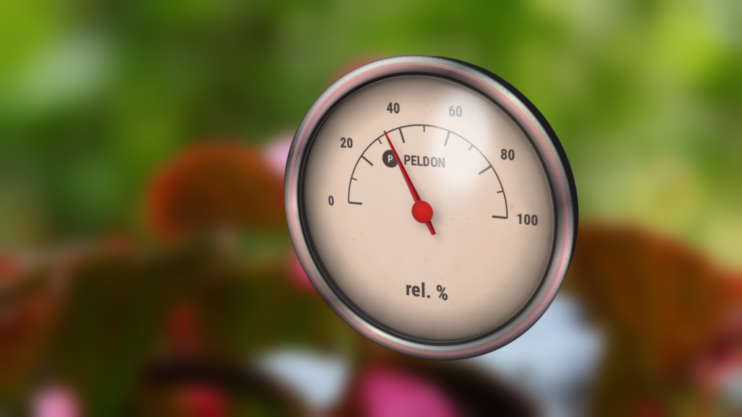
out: 35,%
